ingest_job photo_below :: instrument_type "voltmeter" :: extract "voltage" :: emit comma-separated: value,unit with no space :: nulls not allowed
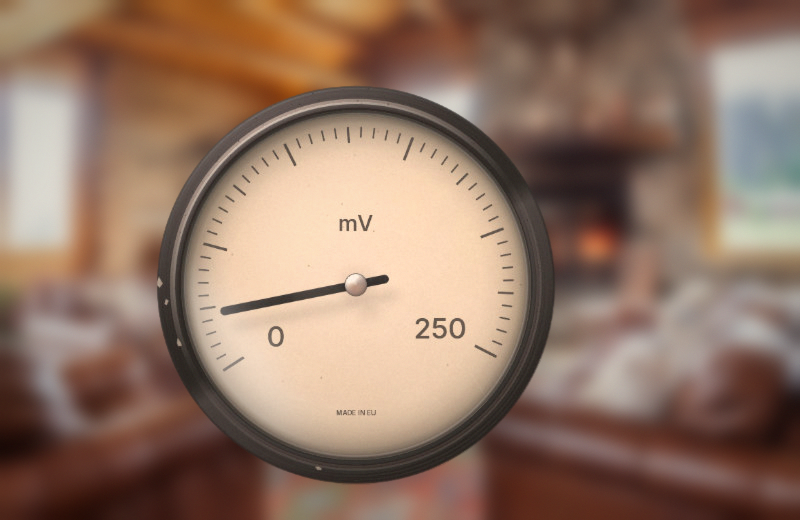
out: 22.5,mV
